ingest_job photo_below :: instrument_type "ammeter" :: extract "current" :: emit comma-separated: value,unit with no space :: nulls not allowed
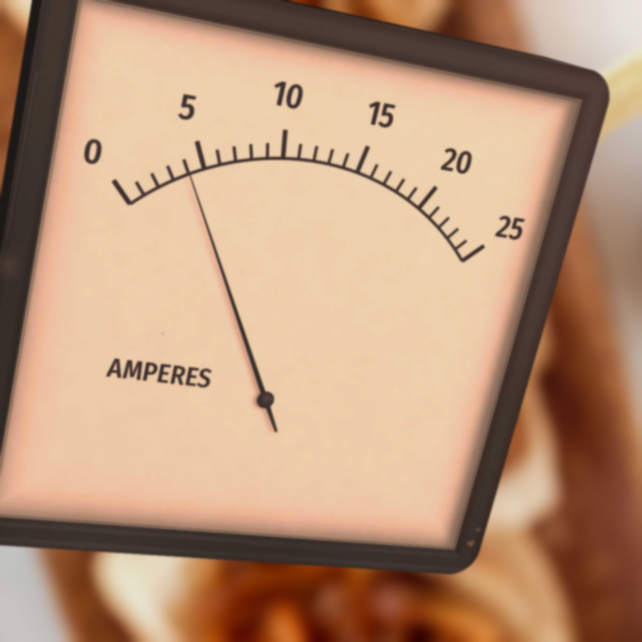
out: 4,A
